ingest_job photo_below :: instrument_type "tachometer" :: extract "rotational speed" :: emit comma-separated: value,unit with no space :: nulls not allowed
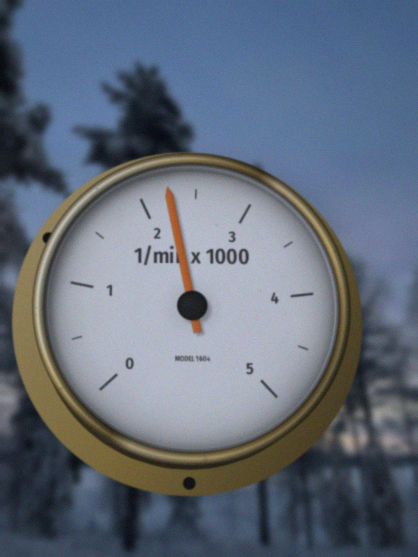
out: 2250,rpm
